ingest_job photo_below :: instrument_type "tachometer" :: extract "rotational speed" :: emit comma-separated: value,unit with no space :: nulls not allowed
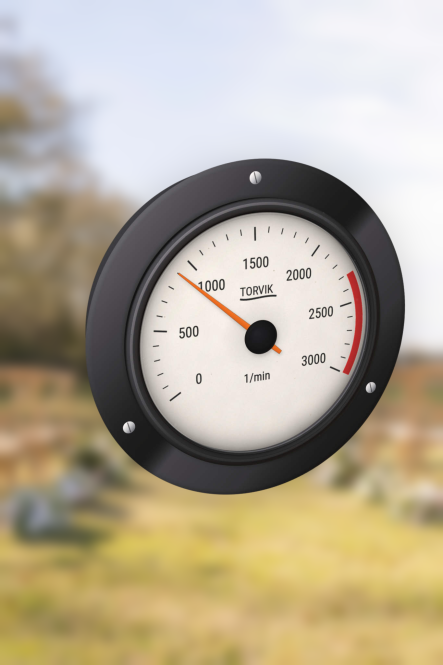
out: 900,rpm
